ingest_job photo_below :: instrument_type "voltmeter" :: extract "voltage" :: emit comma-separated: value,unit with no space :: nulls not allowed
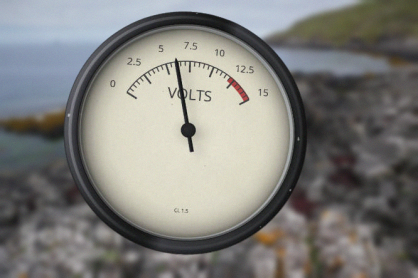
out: 6,V
